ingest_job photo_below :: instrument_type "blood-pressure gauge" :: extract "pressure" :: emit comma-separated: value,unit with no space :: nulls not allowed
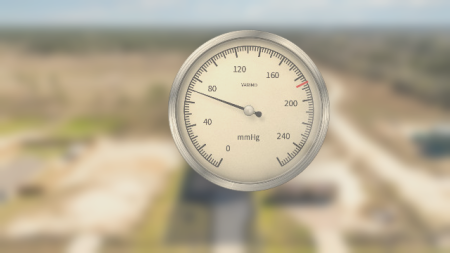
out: 70,mmHg
